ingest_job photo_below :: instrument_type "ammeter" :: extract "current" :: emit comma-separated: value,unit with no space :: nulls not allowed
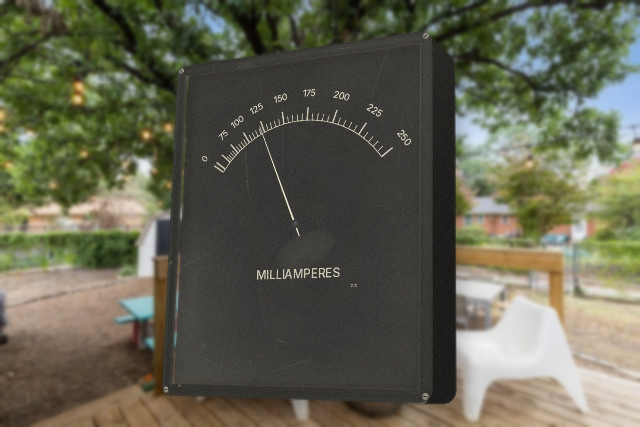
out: 125,mA
